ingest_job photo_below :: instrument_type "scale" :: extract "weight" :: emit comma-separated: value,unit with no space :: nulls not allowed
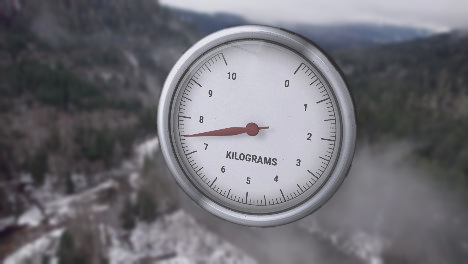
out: 7.5,kg
